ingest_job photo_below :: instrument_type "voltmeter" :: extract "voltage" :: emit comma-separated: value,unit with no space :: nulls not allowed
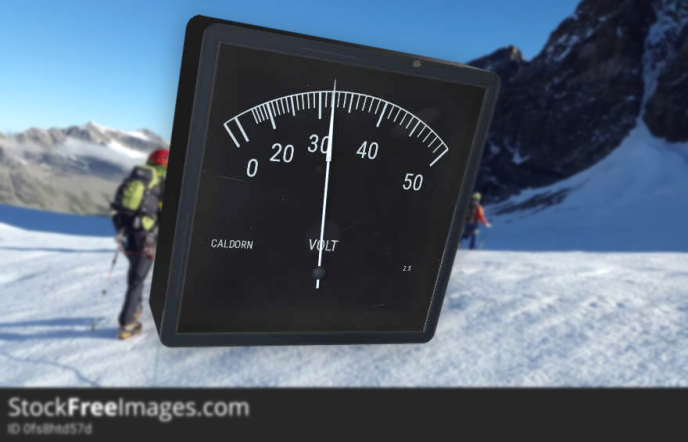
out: 32,V
